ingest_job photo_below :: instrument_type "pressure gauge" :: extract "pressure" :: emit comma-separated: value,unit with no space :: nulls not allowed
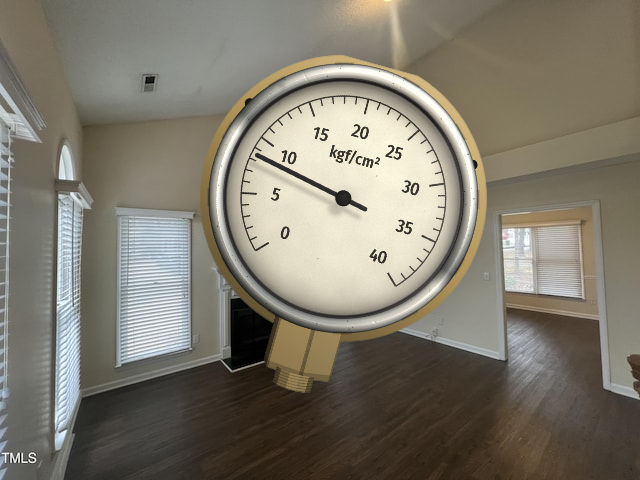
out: 8.5,kg/cm²
